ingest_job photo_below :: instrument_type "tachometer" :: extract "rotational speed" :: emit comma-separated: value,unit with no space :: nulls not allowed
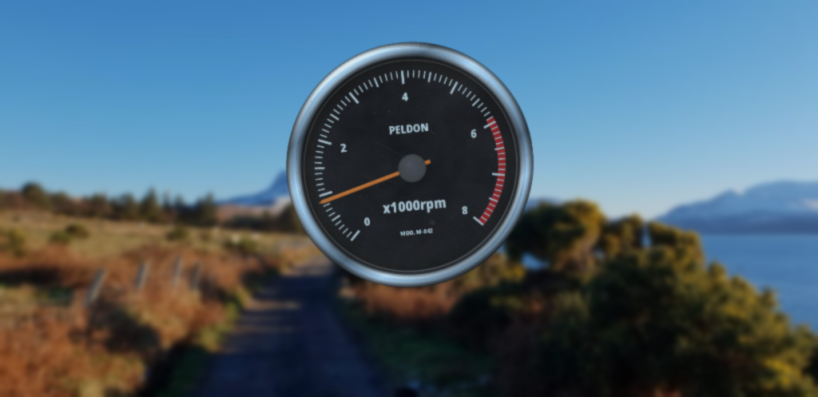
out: 900,rpm
